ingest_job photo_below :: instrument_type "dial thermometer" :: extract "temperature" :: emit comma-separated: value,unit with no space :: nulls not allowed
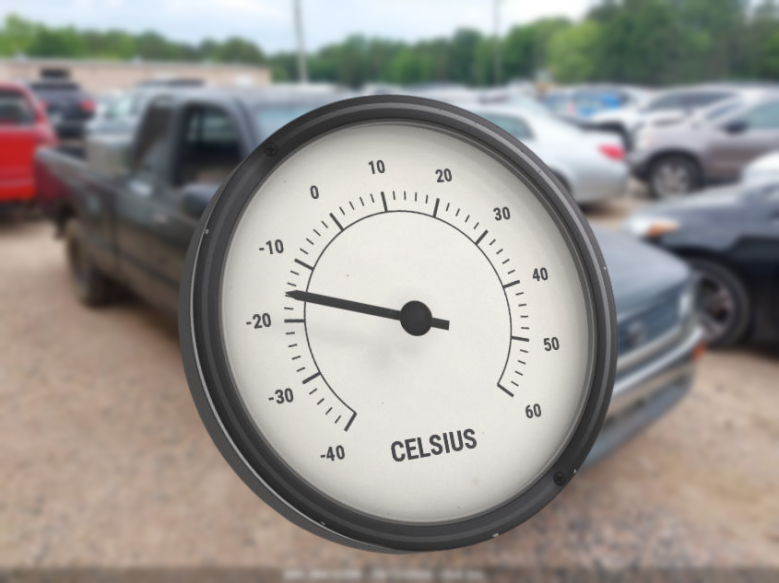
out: -16,°C
